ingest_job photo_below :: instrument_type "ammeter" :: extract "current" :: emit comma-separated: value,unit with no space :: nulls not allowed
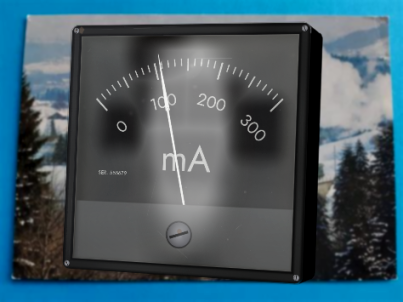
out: 110,mA
